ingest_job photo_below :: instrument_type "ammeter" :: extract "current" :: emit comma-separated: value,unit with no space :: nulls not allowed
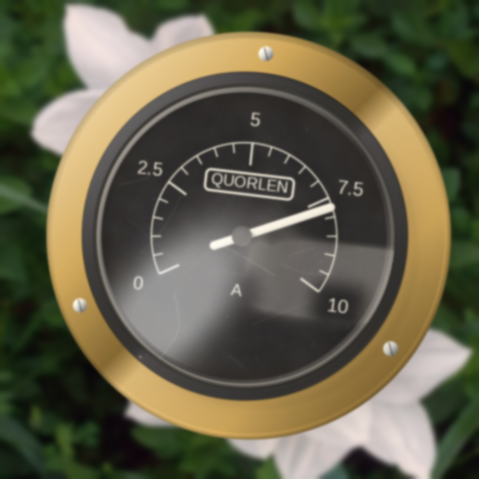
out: 7.75,A
